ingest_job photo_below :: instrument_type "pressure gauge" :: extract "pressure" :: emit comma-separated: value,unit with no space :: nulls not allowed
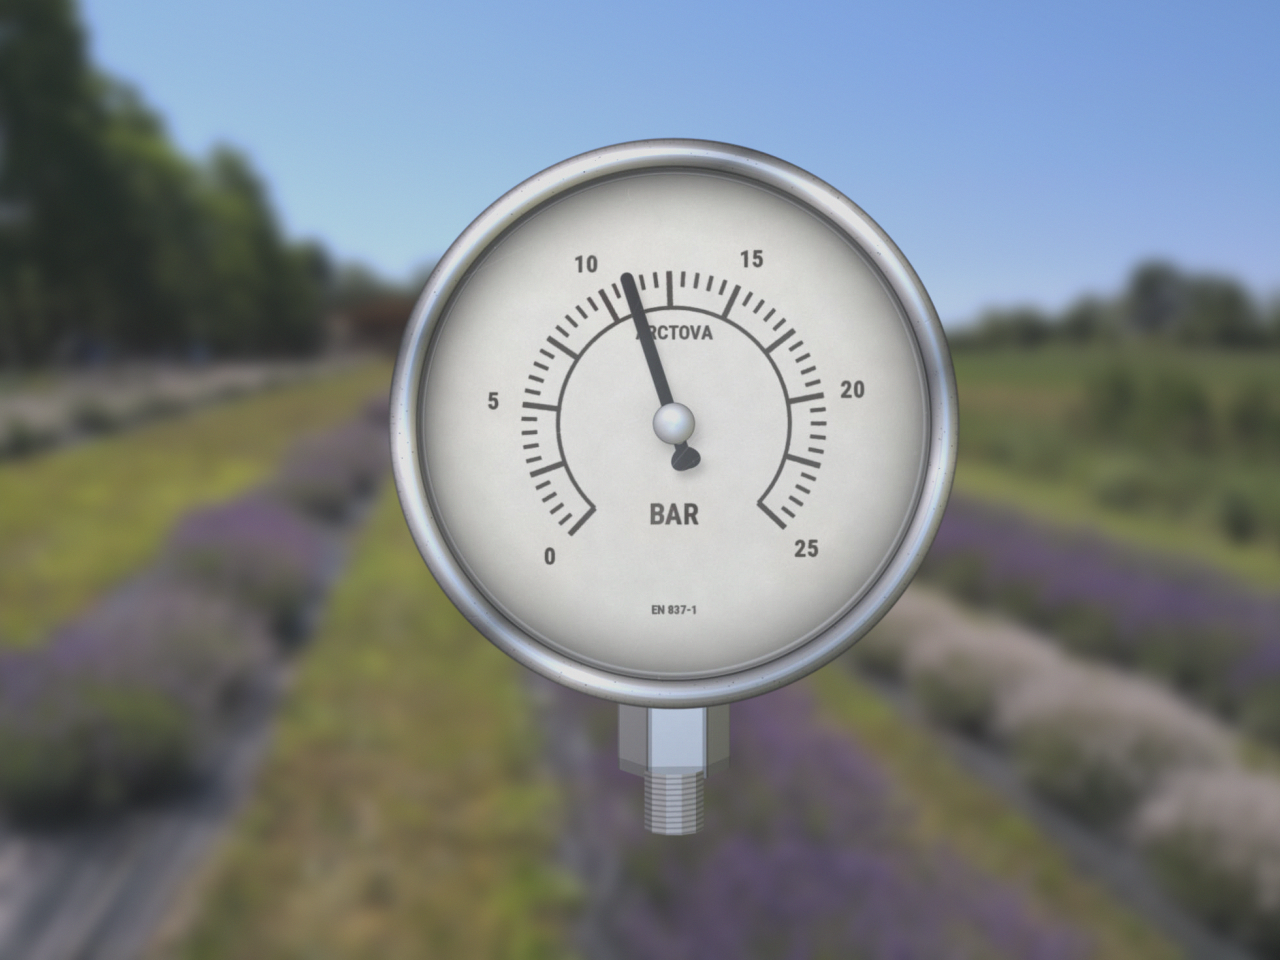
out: 11,bar
